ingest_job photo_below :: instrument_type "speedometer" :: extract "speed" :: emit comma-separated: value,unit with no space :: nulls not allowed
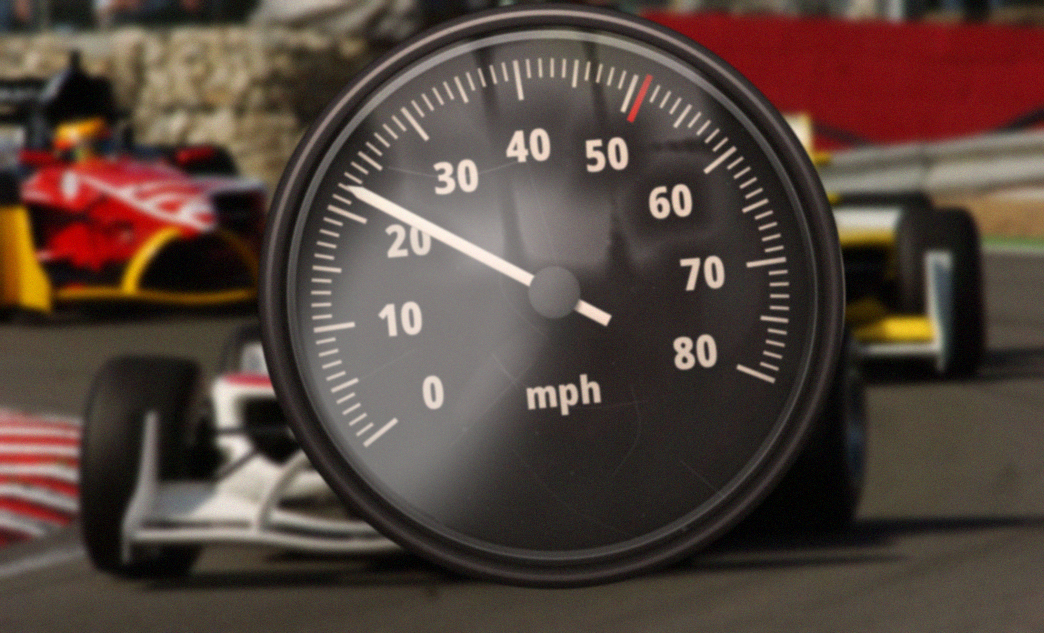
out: 22,mph
